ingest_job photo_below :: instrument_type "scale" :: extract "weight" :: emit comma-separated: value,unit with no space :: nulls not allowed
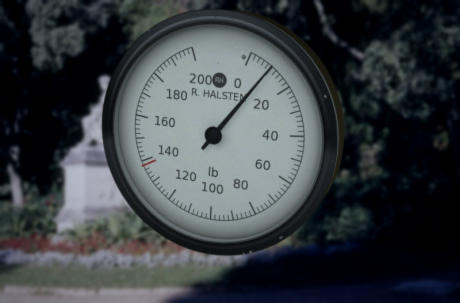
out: 10,lb
